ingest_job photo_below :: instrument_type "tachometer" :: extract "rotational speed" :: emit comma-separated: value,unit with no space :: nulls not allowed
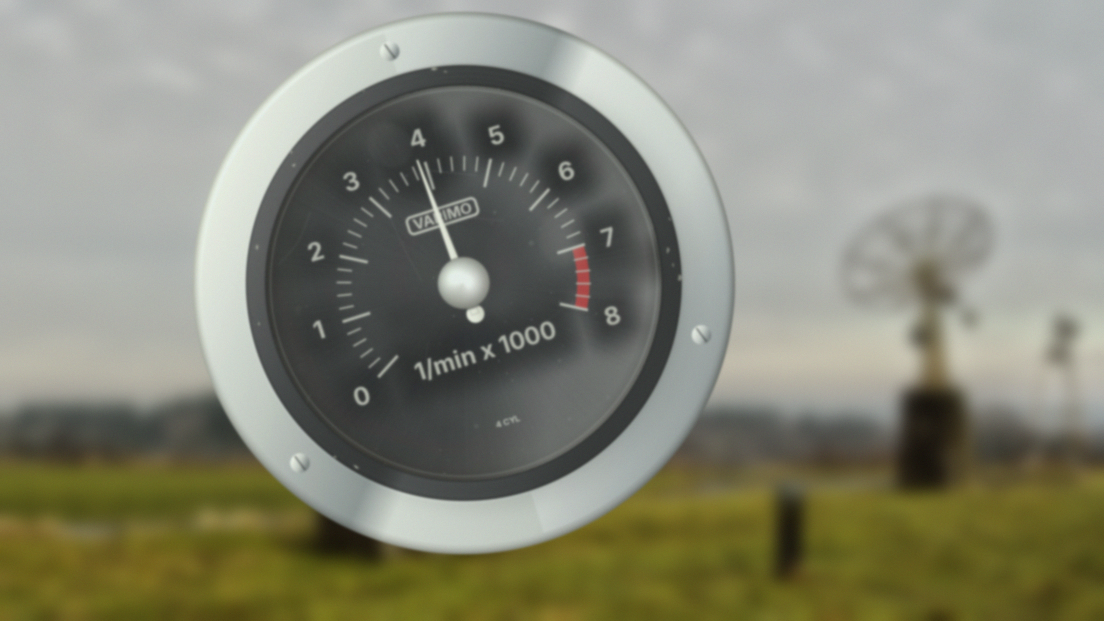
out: 3900,rpm
